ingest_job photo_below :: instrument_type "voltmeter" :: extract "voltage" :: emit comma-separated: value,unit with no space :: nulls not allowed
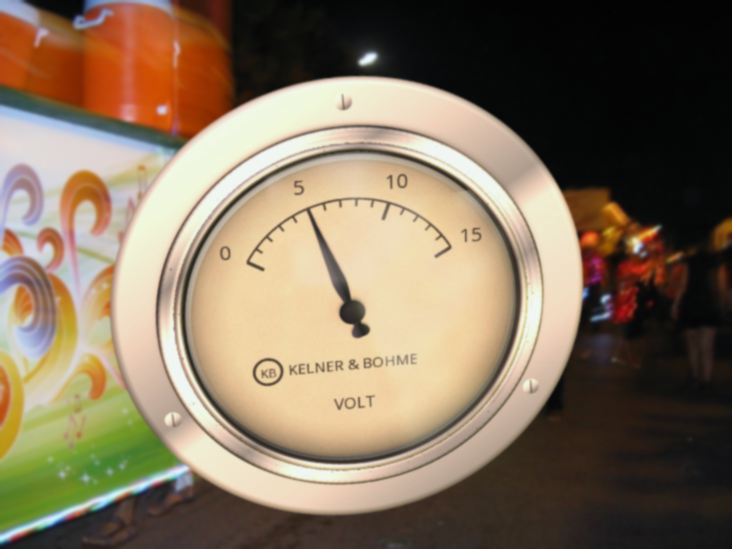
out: 5,V
